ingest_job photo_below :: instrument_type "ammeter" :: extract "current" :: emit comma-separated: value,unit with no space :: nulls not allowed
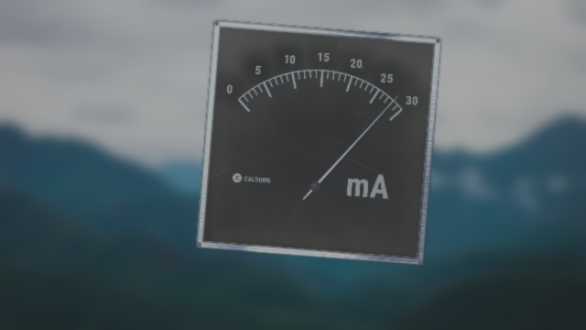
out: 28,mA
